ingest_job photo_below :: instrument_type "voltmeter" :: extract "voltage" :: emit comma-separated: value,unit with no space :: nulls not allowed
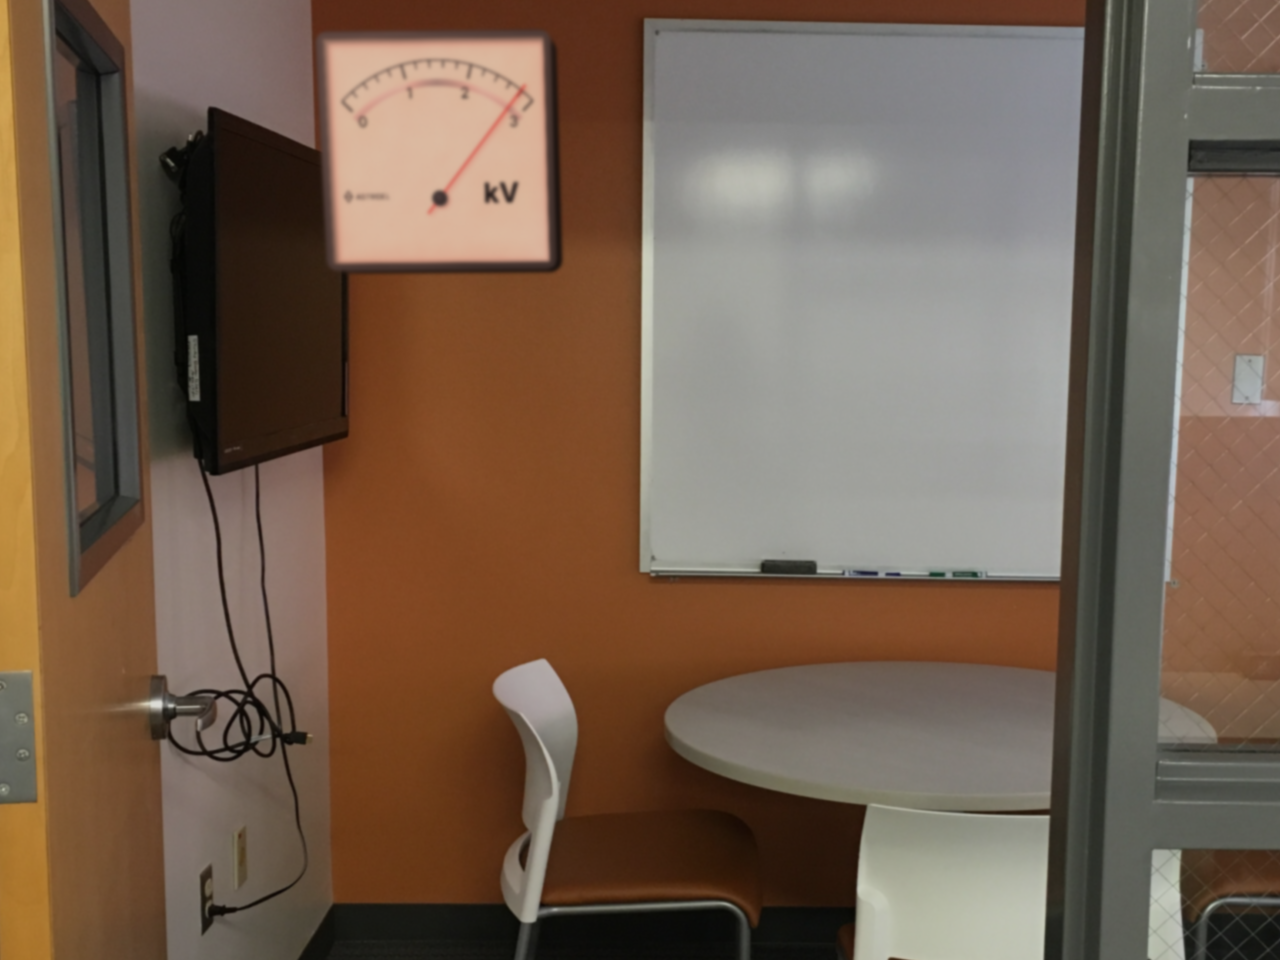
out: 2.8,kV
